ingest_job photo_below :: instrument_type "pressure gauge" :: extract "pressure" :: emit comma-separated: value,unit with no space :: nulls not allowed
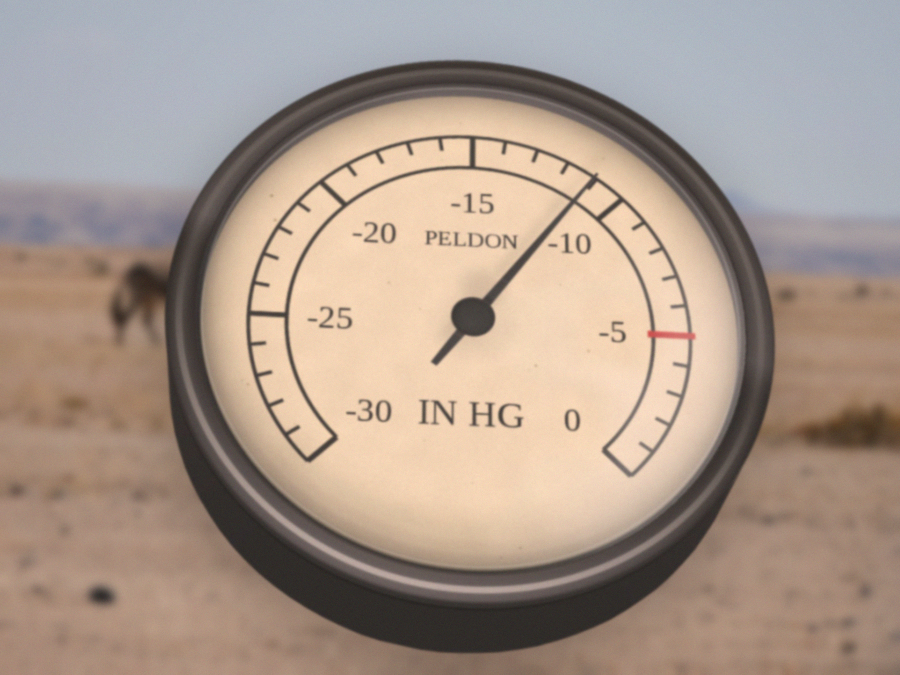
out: -11,inHg
